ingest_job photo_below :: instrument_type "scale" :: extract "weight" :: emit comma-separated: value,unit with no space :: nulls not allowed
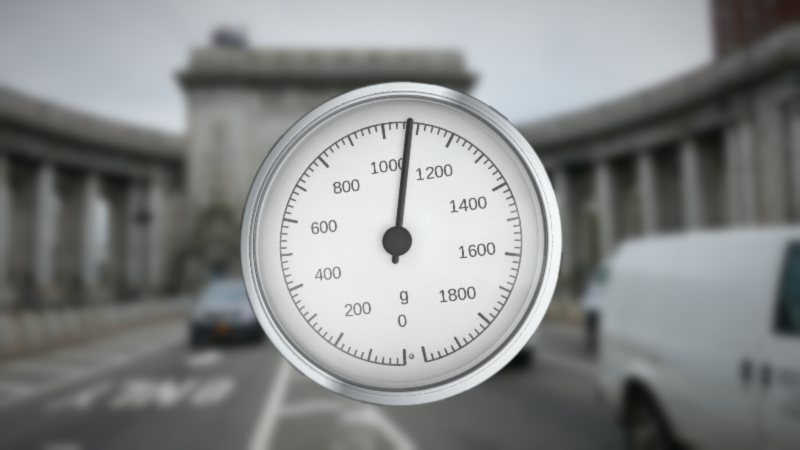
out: 1080,g
